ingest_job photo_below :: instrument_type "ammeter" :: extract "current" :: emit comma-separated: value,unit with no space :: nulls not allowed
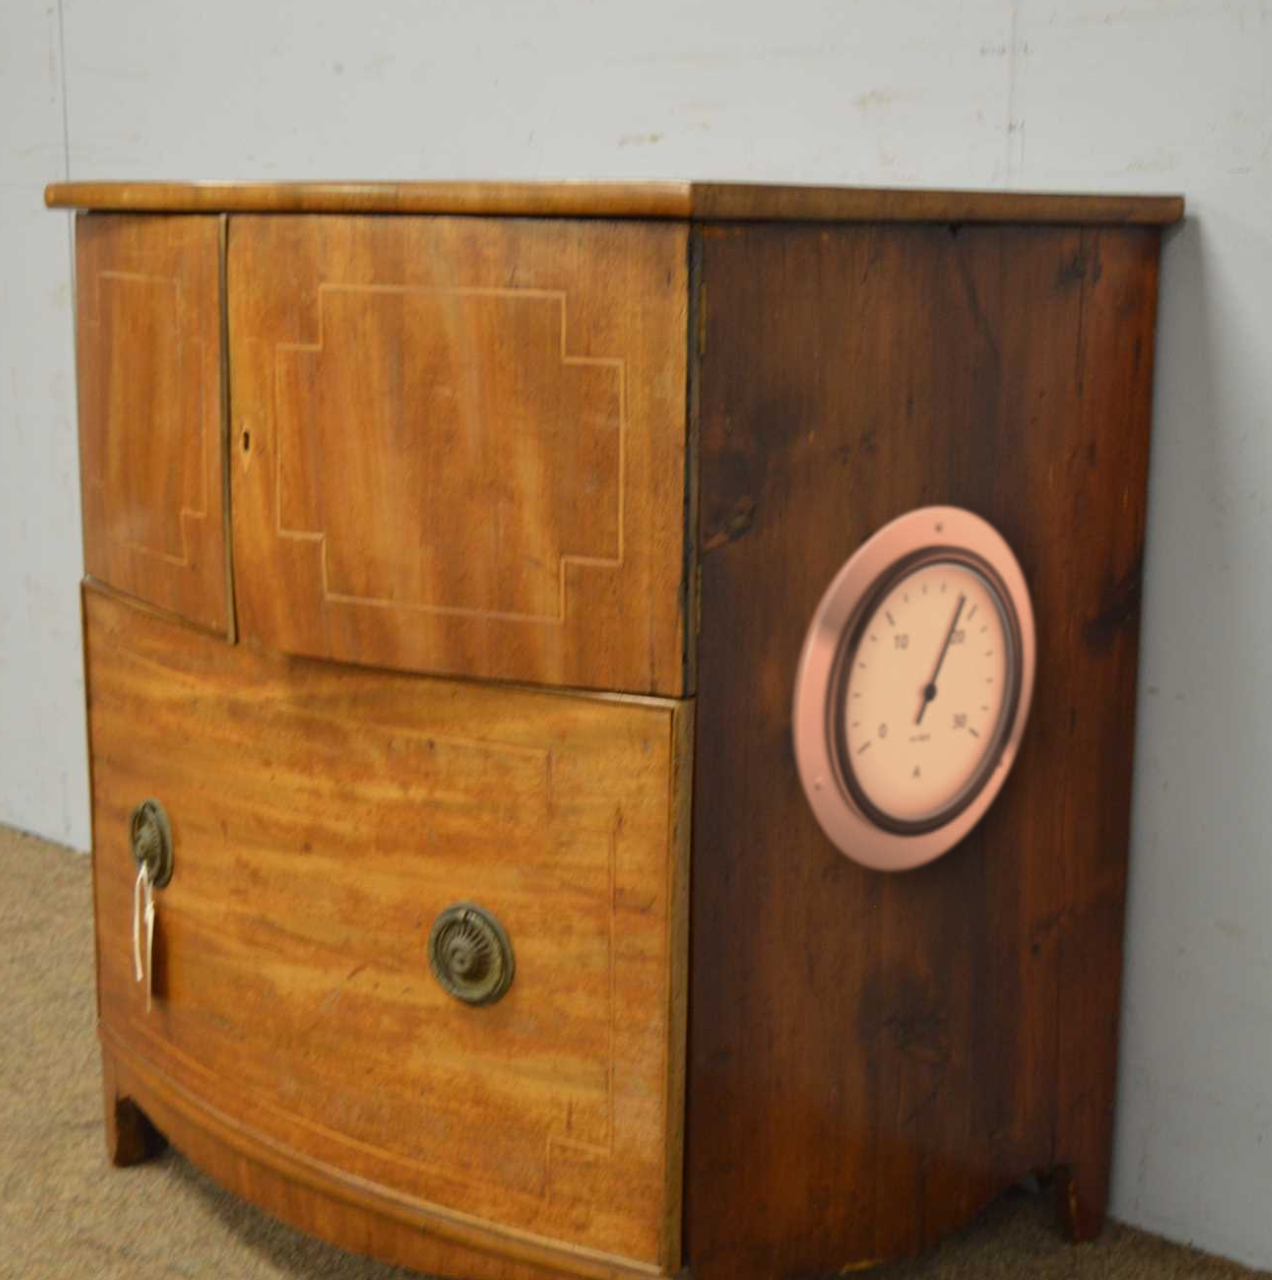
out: 18,A
